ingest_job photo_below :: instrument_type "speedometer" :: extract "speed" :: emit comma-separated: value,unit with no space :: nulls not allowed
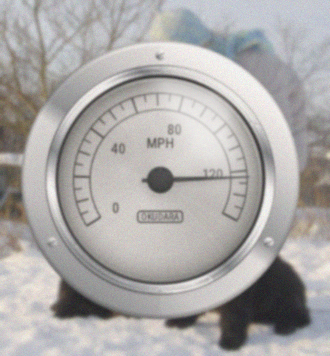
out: 122.5,mph
